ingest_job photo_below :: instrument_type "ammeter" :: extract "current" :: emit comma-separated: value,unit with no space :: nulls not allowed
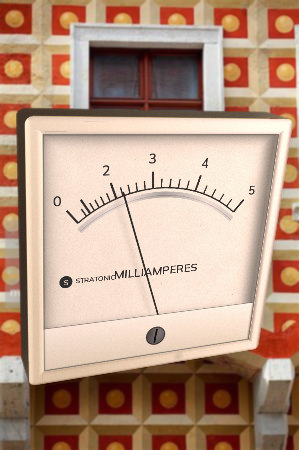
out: 2.2,mA
